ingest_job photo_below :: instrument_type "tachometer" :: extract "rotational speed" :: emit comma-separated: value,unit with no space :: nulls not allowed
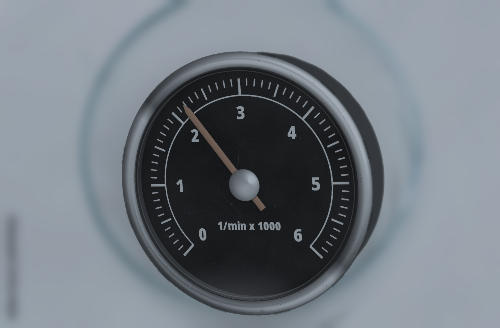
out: 2200,rpm
